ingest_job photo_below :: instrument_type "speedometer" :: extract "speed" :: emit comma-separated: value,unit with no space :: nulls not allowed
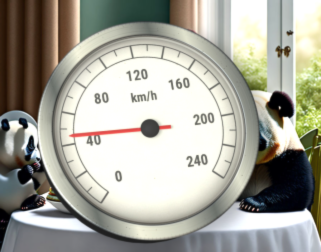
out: 45,km/h
